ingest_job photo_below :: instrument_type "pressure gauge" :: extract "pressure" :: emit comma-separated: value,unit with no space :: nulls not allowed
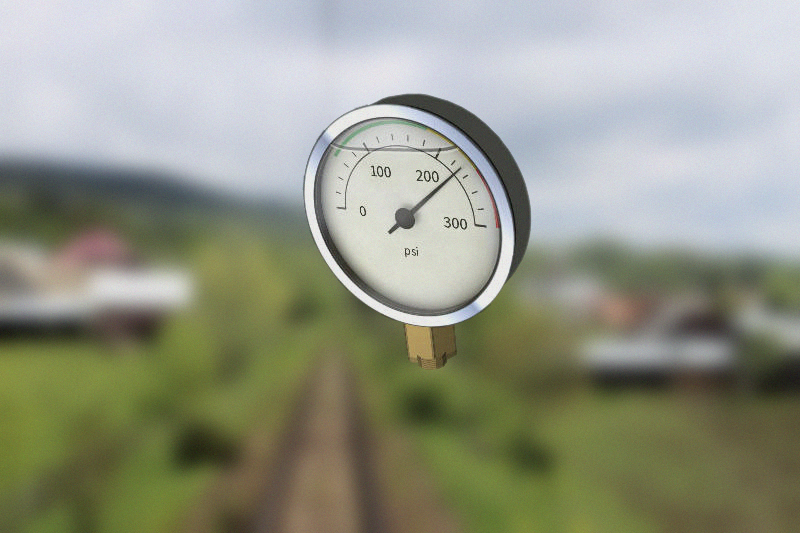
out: 230,psi
